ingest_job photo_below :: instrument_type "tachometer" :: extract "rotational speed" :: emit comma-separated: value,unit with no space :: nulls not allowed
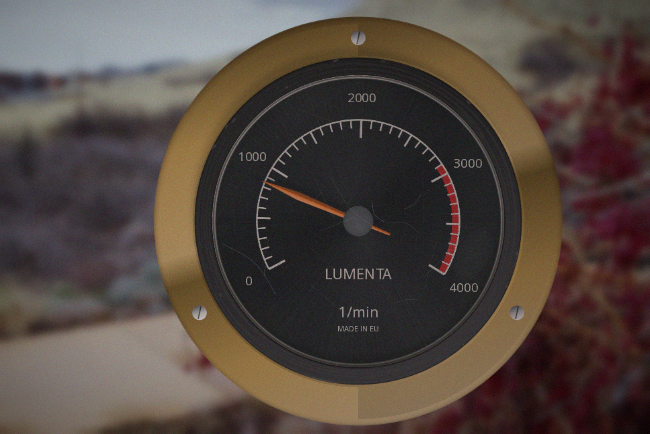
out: 850,rpm
